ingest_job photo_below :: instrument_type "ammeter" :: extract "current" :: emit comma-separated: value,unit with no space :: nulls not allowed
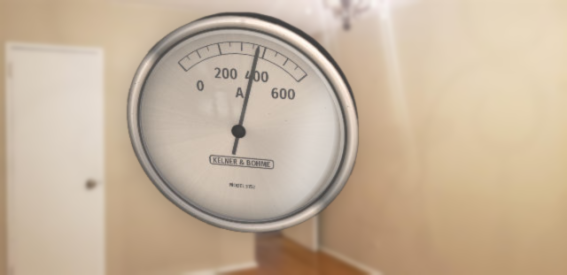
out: 375,A
